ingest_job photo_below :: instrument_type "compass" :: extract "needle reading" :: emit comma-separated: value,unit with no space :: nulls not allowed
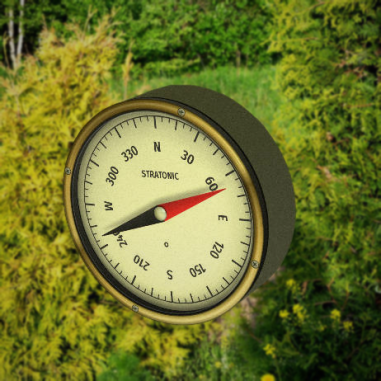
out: 67.5,°
